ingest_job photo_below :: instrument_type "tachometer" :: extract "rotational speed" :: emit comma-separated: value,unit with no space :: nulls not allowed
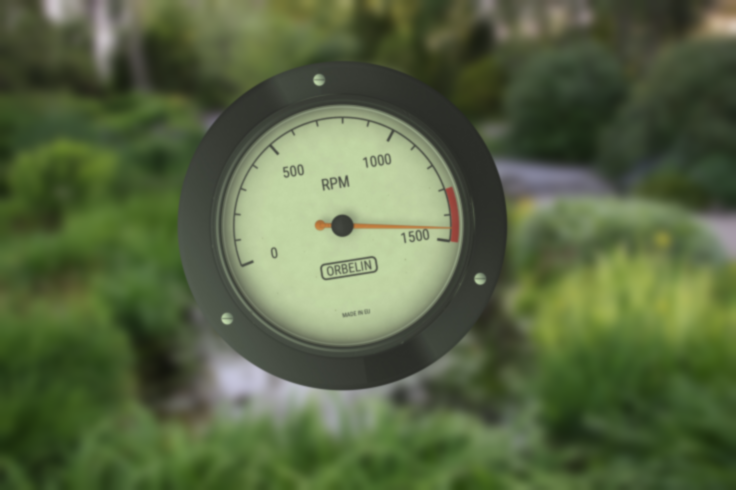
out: 1450,rpm
